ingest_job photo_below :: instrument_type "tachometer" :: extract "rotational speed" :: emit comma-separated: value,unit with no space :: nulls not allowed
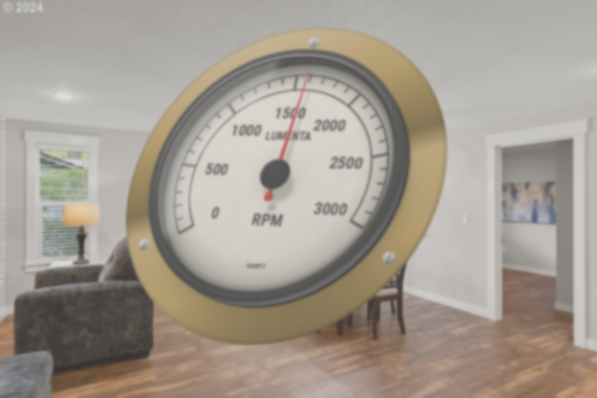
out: 1600,rpm
